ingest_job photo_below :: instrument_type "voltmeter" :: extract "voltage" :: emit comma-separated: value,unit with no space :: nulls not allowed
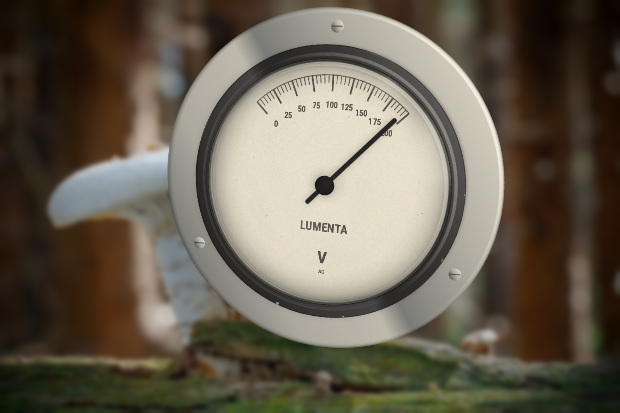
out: 195,V
